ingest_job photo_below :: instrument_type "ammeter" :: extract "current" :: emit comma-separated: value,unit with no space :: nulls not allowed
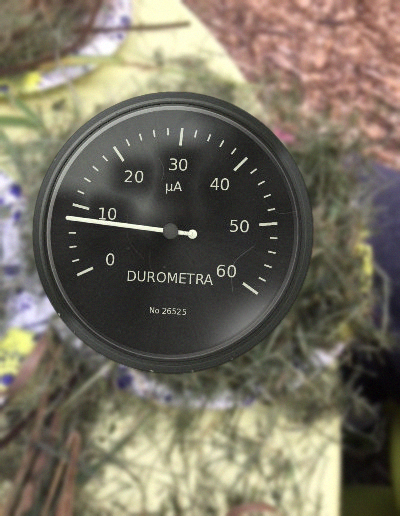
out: 8,µA
